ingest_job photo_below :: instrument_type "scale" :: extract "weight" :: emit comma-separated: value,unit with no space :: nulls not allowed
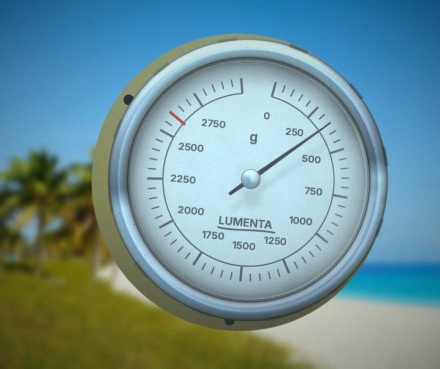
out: 350,g
